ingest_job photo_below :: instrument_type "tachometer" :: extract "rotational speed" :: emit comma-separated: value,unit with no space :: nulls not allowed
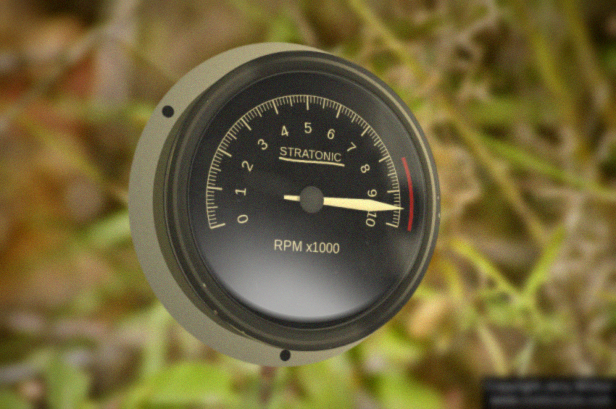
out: 9500,rpm
